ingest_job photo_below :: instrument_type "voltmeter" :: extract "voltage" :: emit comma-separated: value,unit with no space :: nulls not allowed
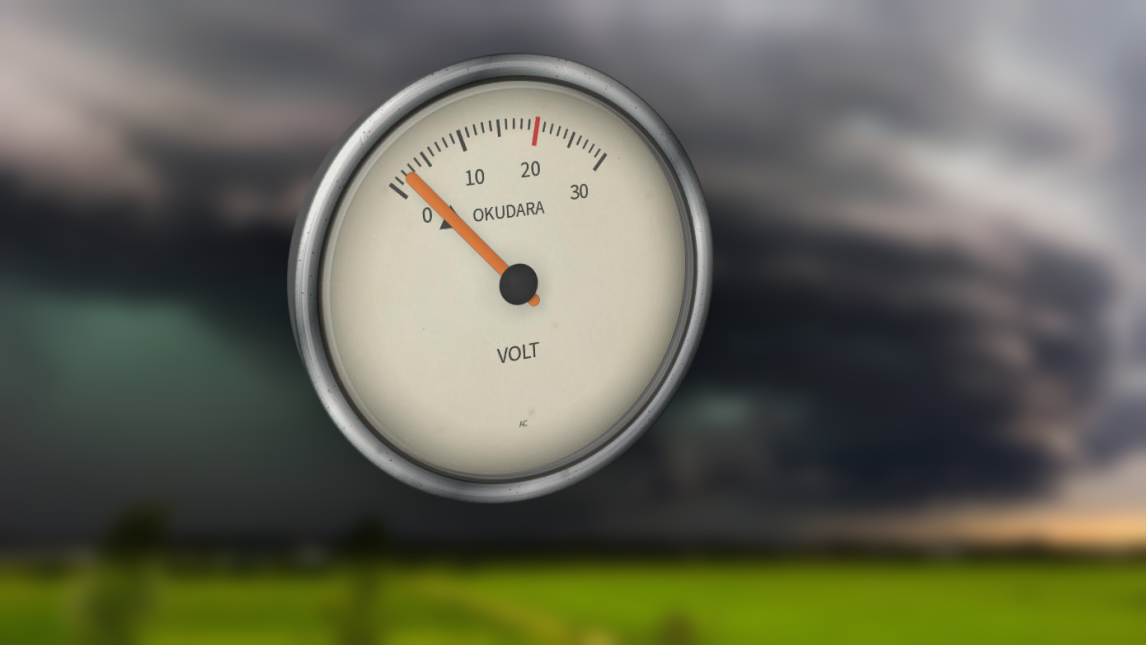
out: 2,V
